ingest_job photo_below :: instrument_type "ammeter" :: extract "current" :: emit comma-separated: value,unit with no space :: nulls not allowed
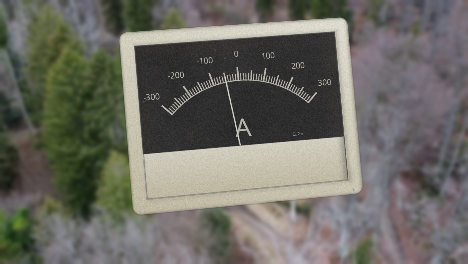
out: -50,A
